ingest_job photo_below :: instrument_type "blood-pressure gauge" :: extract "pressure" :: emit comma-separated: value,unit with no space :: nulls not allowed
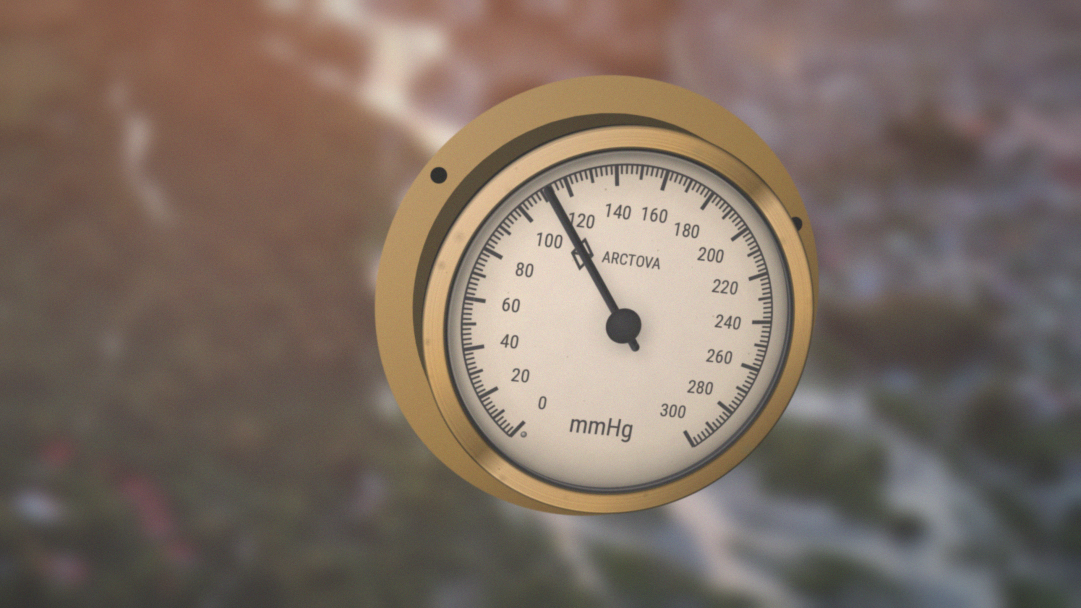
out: 112,mmHg
